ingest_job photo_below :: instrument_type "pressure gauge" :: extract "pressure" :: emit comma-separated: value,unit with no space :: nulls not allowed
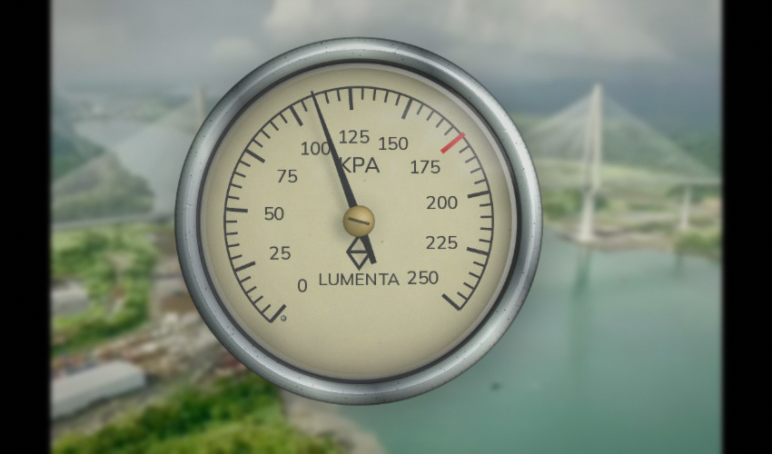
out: 110,kPa
